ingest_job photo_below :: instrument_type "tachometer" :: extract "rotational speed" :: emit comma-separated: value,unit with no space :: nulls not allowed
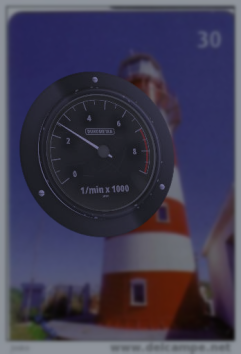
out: 2500,rpm
